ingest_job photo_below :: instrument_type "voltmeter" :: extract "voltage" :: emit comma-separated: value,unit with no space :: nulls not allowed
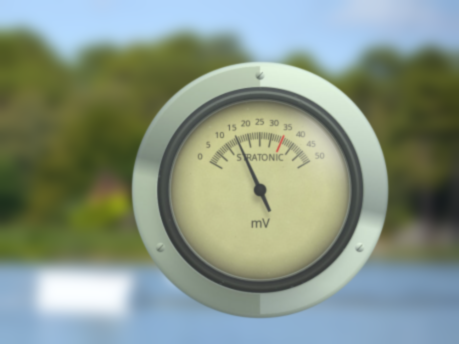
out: 15,mV
